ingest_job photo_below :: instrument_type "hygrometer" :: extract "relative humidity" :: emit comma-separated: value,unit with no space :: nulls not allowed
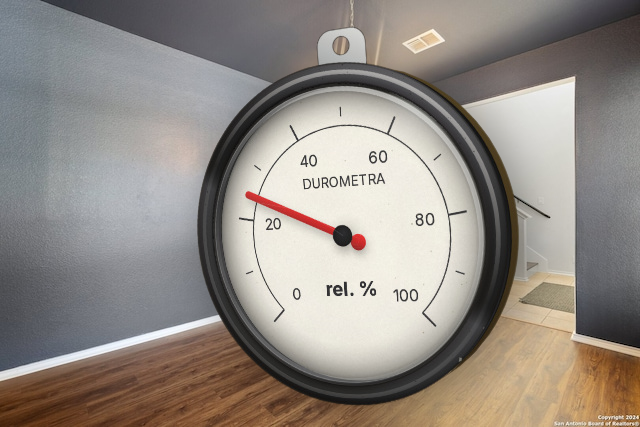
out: 25,%
